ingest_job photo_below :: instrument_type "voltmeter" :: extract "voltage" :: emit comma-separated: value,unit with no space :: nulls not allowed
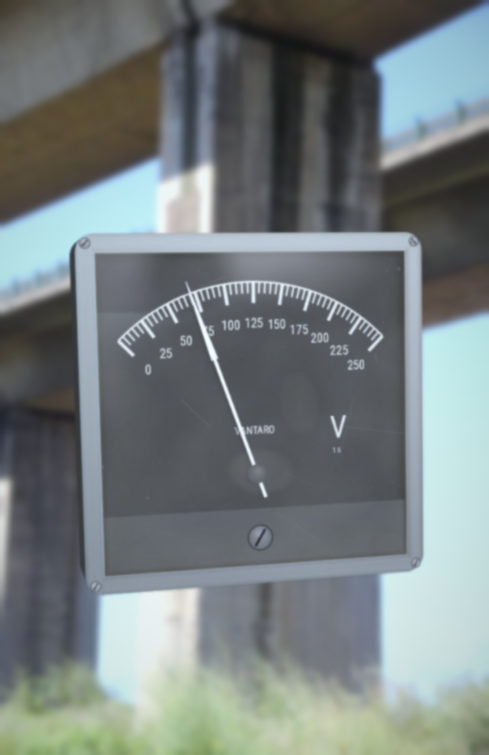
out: 70,V
